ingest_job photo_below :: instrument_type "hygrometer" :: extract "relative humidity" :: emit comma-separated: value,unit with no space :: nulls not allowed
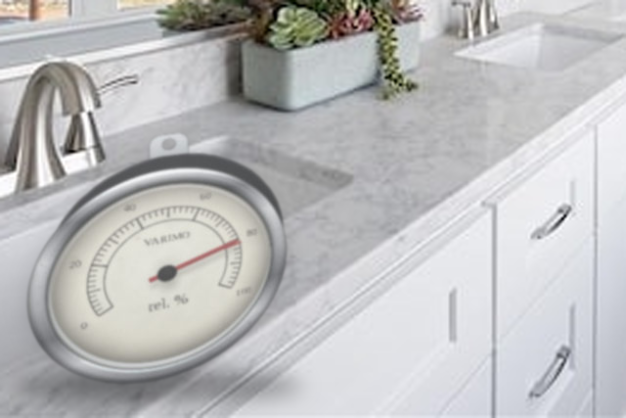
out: 80,%
